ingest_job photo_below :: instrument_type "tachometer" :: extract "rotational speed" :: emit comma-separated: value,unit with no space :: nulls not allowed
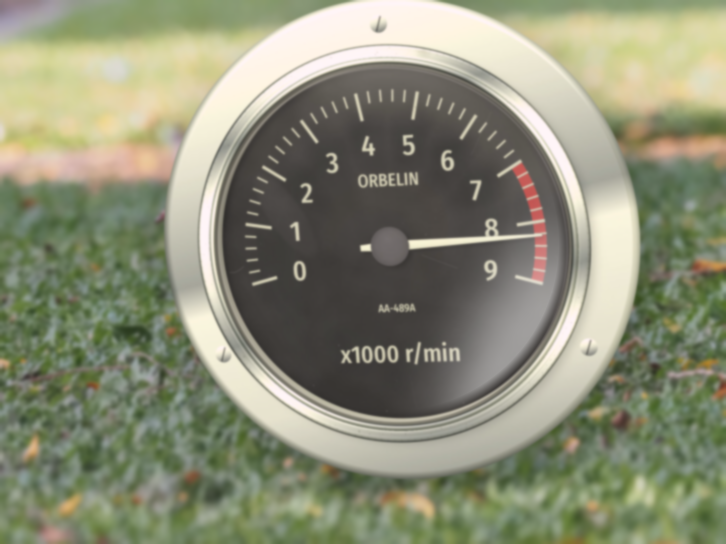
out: 8200,rpm
